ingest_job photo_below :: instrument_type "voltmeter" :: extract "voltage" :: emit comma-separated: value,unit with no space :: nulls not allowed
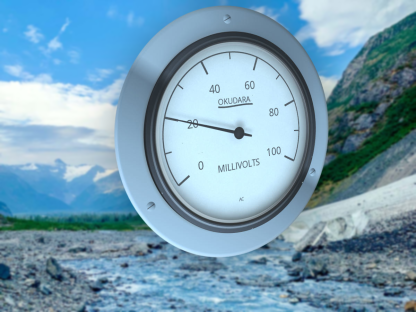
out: 20,mV
